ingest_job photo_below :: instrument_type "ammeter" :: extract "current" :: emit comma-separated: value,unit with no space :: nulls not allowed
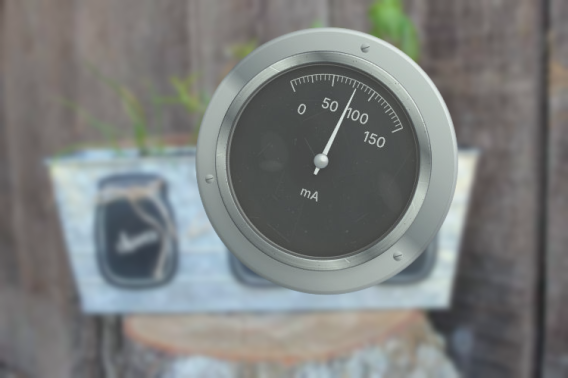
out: 80,mA
